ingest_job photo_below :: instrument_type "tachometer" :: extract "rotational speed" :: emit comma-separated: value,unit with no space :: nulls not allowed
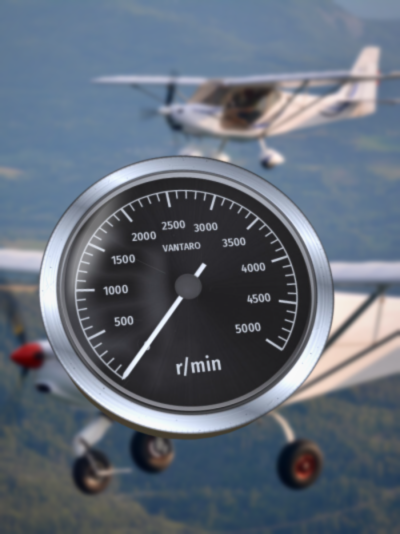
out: 0,rpm
